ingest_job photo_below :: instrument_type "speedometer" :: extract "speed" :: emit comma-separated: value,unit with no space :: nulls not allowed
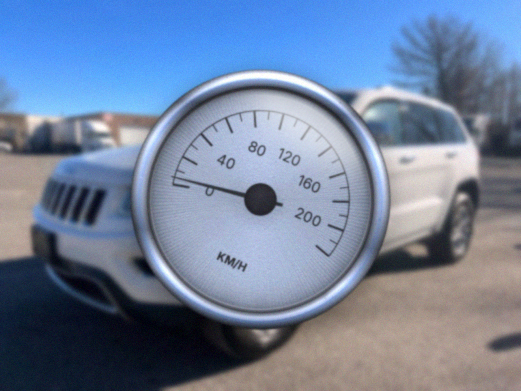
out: 5,km/h
